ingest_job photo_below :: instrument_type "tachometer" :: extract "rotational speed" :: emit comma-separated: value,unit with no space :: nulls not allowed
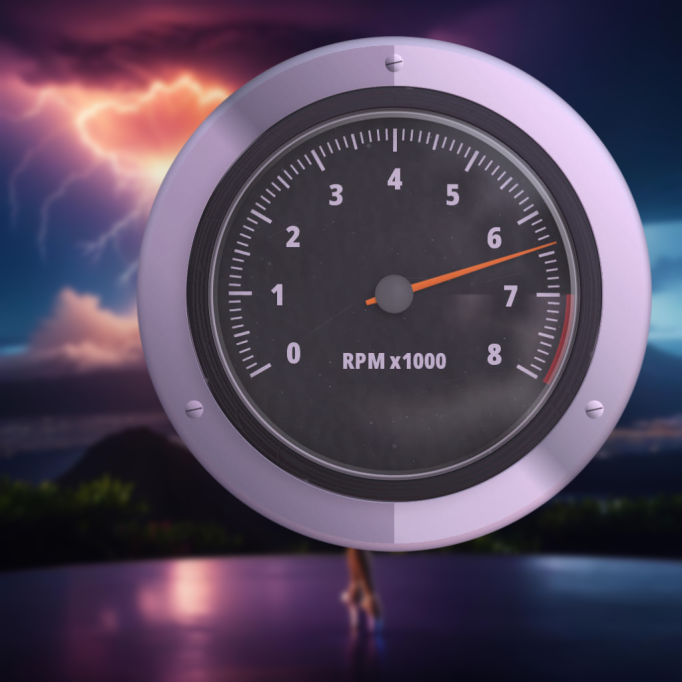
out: 6400,rpm
